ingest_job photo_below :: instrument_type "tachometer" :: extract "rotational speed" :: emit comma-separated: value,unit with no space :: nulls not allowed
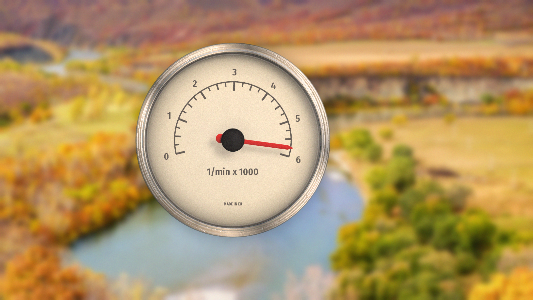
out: 5750,rpm
